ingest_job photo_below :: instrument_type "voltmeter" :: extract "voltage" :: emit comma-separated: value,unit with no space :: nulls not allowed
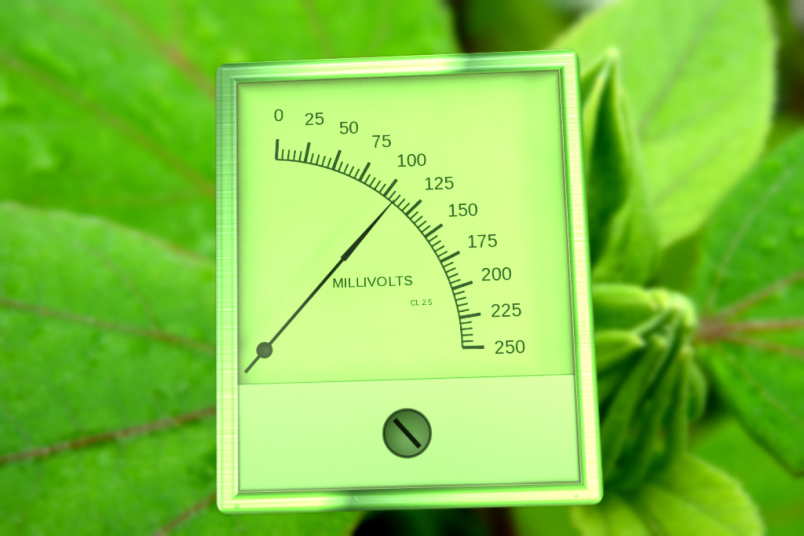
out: 110,mV
